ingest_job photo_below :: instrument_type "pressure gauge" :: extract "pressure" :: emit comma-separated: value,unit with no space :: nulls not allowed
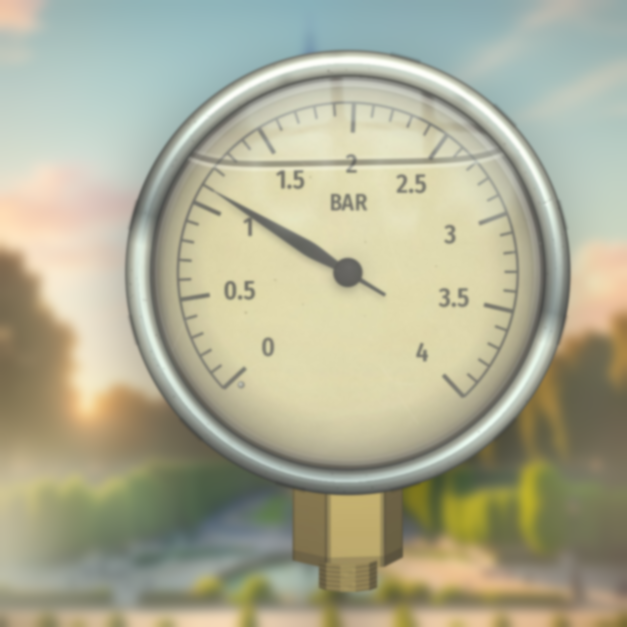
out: 1.1,bar
